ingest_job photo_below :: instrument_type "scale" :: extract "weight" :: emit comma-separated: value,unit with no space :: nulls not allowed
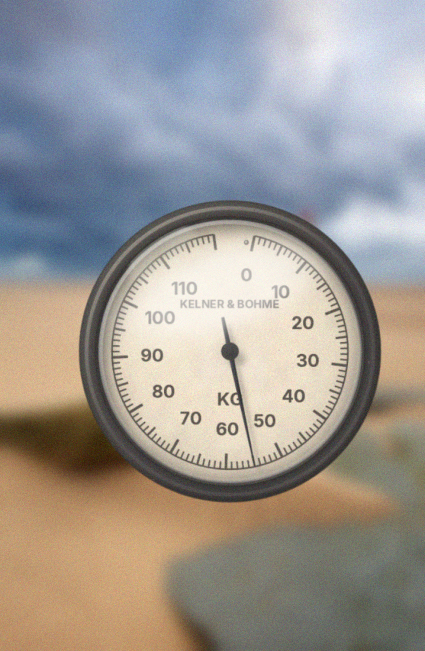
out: 55,kg
